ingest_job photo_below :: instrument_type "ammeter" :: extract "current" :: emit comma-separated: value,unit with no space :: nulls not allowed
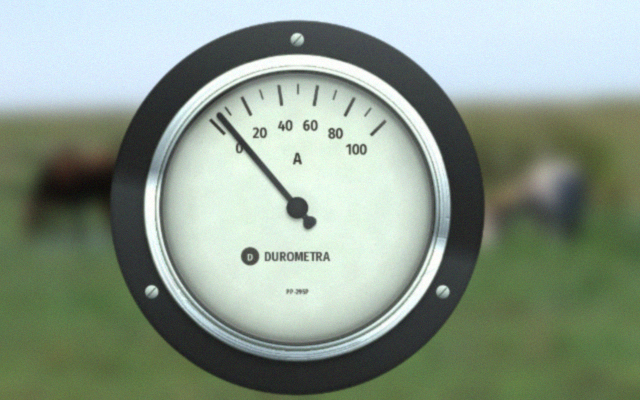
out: 5,A
